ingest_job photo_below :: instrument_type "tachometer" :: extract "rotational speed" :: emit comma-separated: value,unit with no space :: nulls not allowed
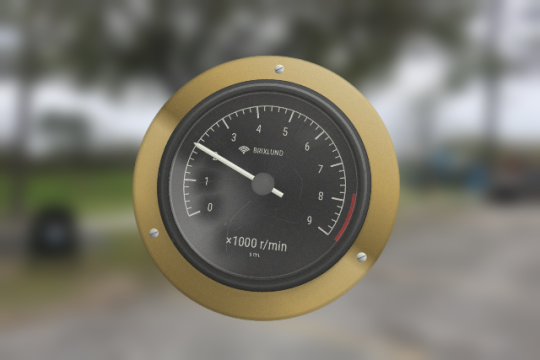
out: 2000,rpm
